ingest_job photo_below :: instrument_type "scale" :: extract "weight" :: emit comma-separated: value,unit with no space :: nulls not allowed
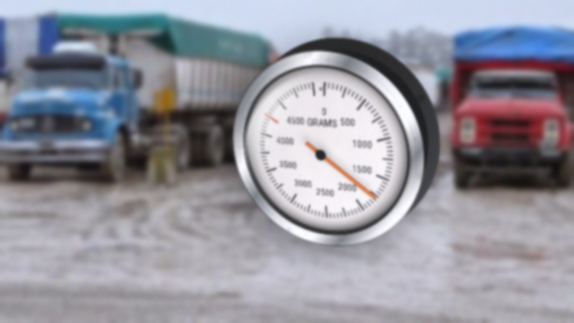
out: 1750,g
